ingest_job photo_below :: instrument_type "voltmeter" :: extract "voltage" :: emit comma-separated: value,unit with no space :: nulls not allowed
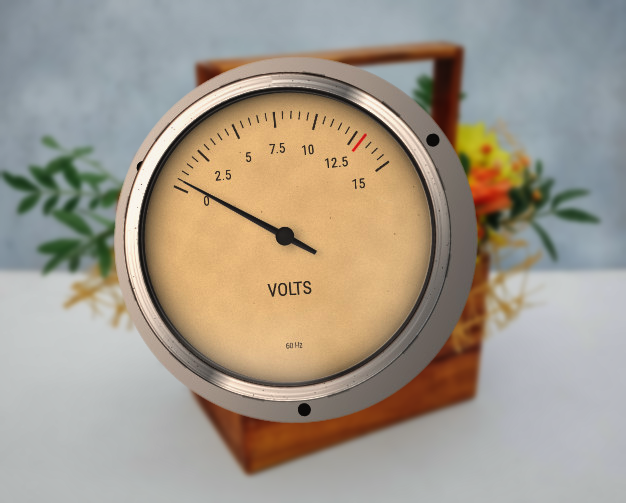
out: 0.5,V
